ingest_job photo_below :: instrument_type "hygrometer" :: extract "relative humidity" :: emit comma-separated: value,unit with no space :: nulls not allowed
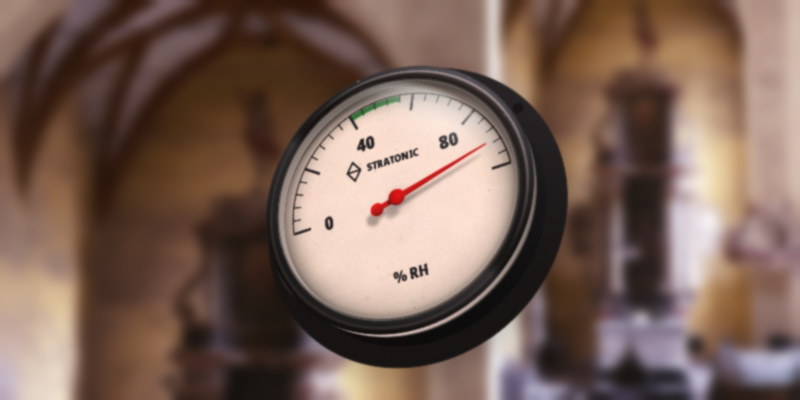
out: 92,%
